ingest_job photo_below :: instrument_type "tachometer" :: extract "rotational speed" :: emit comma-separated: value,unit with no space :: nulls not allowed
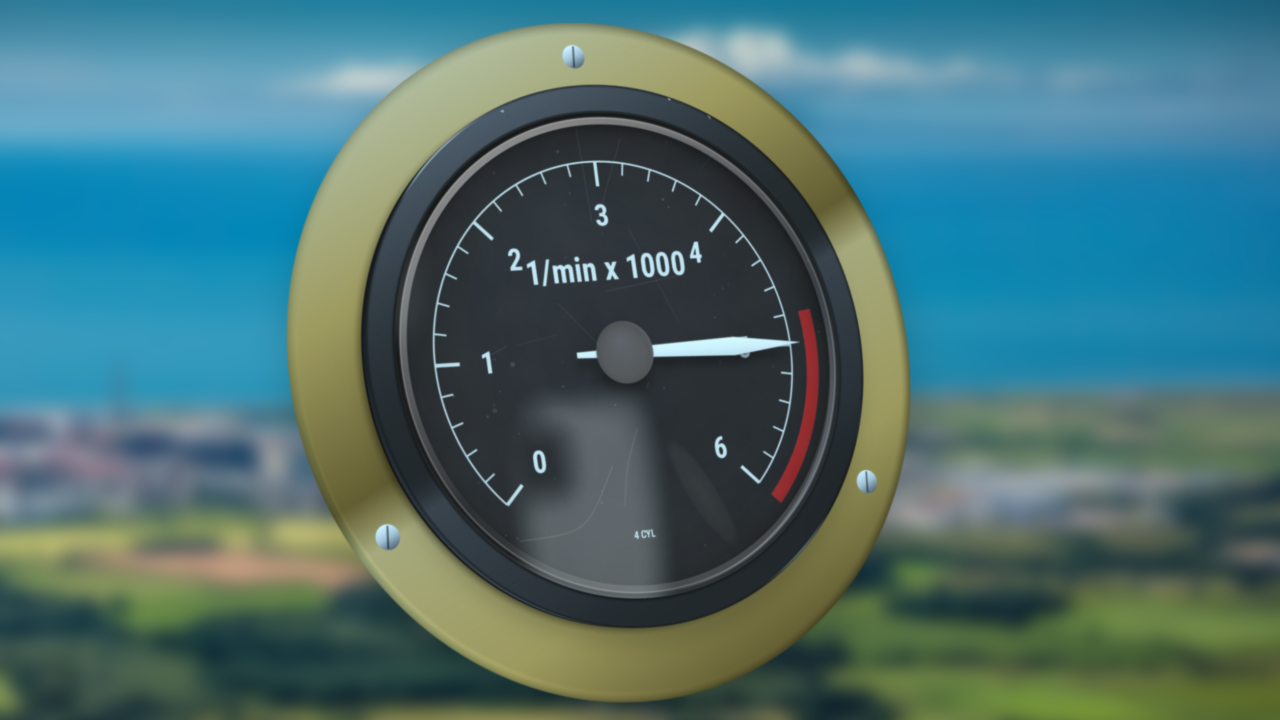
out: 5000,rpm
